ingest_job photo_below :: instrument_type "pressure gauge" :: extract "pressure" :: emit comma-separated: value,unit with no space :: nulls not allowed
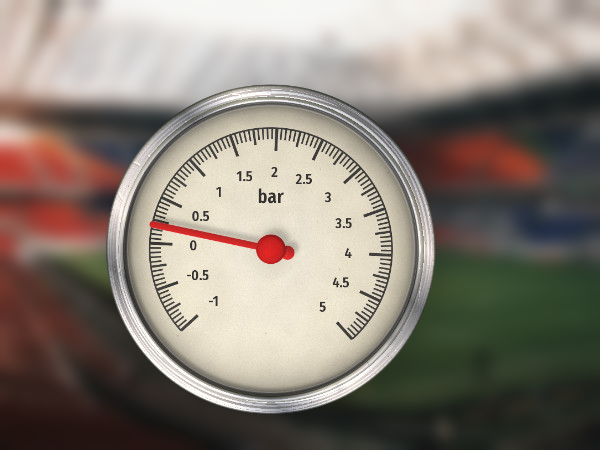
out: 0.2,bar
